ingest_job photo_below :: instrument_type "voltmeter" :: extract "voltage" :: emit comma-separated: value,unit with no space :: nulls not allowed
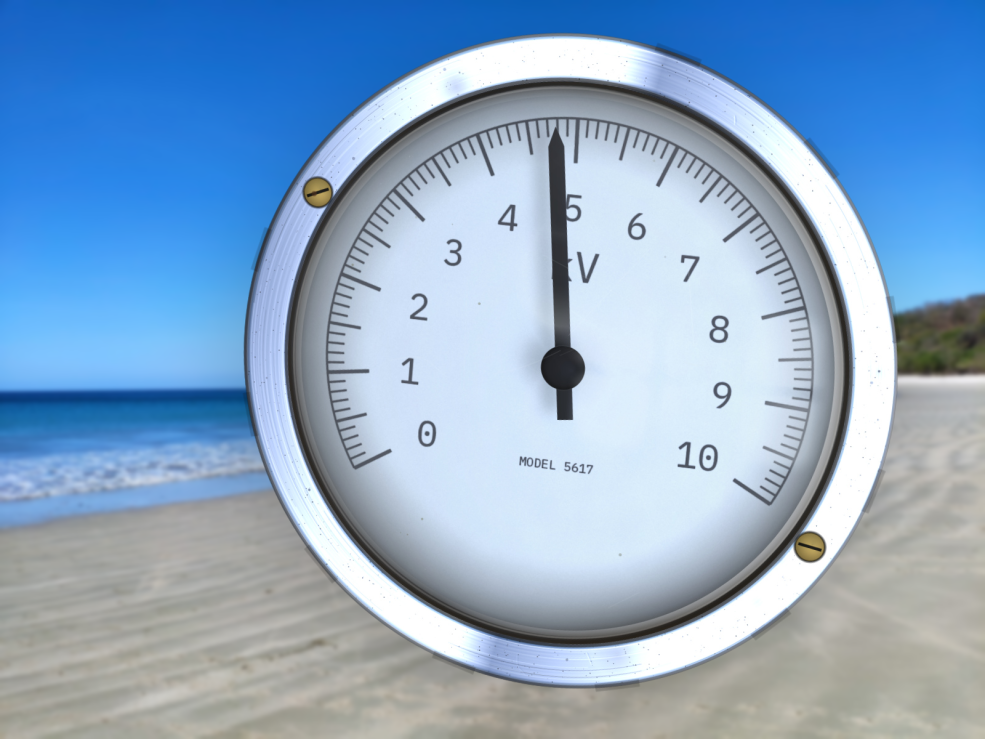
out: 4.8,kV
